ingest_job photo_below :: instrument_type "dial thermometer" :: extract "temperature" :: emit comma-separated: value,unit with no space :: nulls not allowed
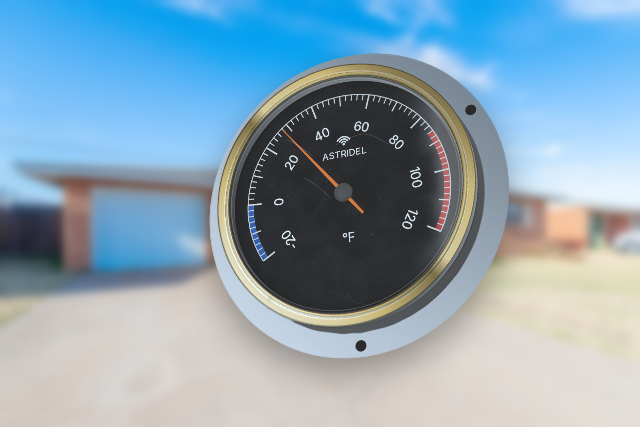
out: 28,°F
